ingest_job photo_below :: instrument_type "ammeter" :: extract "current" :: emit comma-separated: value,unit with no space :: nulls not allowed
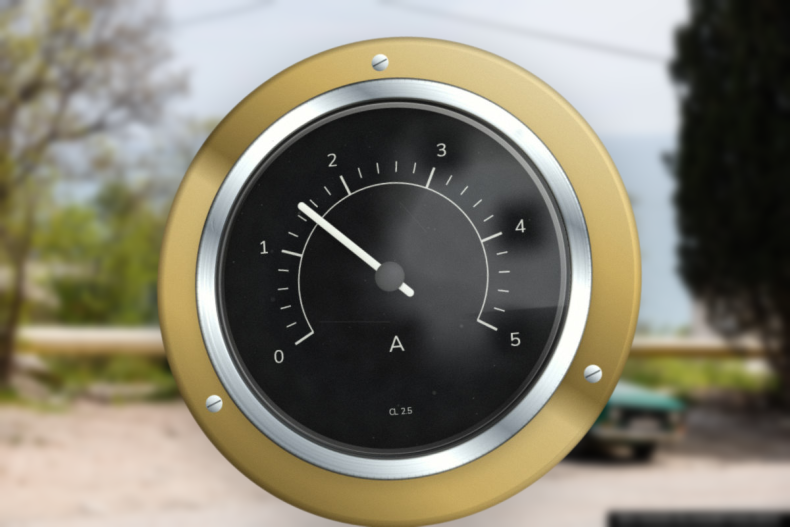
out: 1.5,A
